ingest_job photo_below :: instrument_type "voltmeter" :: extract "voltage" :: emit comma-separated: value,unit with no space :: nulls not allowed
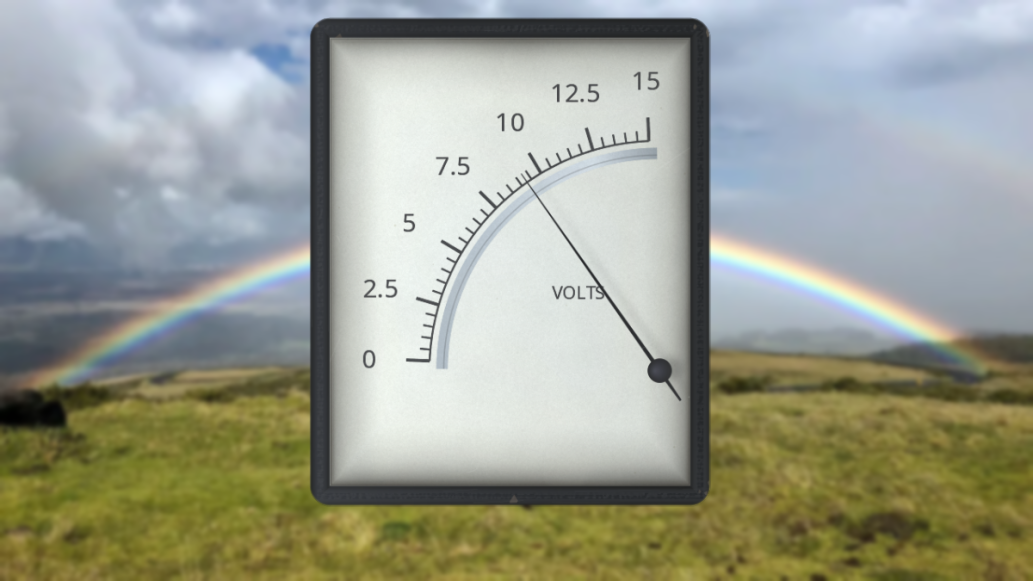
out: 9.25,V
